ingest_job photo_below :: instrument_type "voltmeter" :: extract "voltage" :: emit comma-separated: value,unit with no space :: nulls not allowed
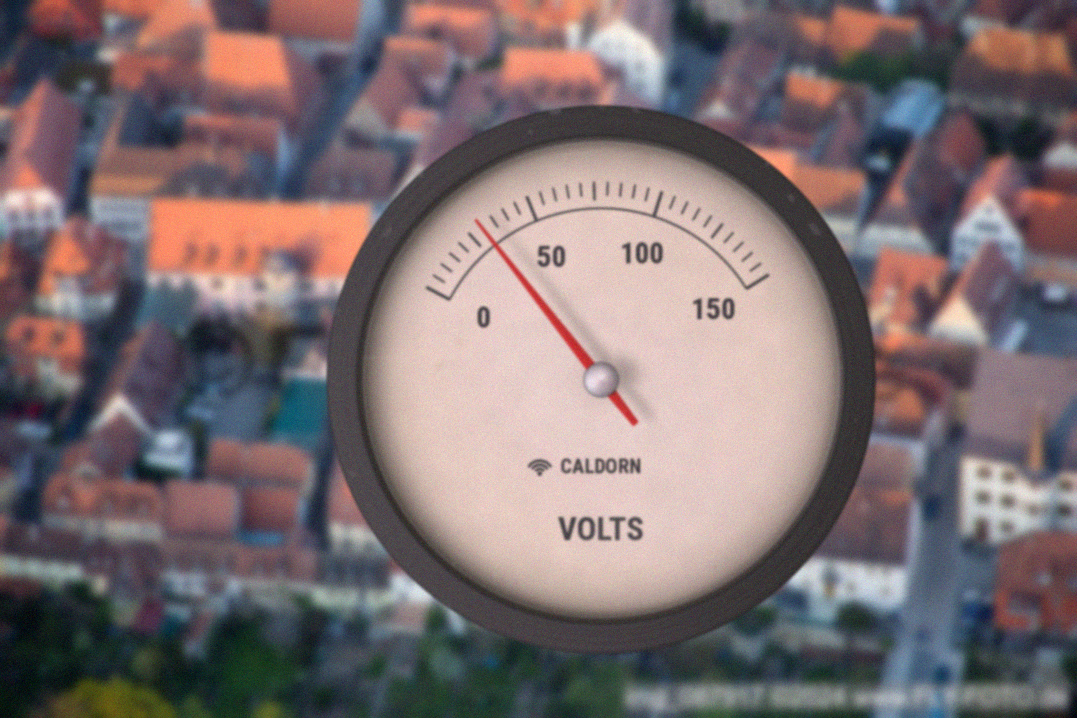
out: 30,V
